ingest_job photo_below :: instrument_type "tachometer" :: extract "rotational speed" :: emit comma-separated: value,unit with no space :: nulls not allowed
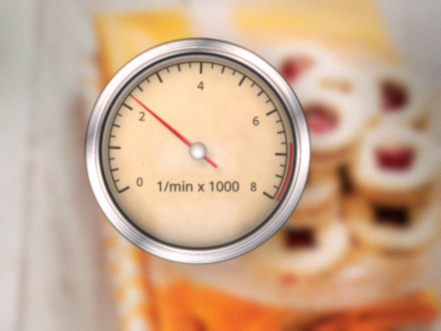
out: 2250,rpm
